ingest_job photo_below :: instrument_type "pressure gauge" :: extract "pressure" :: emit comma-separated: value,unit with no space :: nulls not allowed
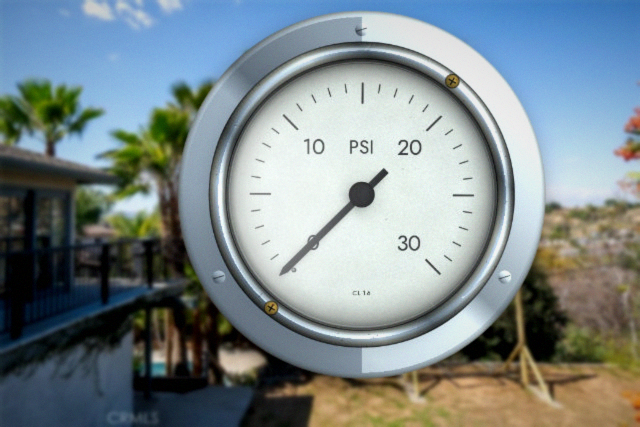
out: 0,psi
